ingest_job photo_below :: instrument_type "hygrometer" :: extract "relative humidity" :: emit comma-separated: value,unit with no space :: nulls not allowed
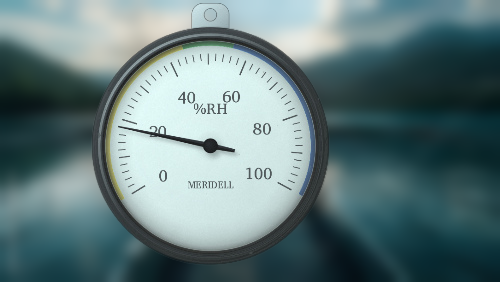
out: 18,%
